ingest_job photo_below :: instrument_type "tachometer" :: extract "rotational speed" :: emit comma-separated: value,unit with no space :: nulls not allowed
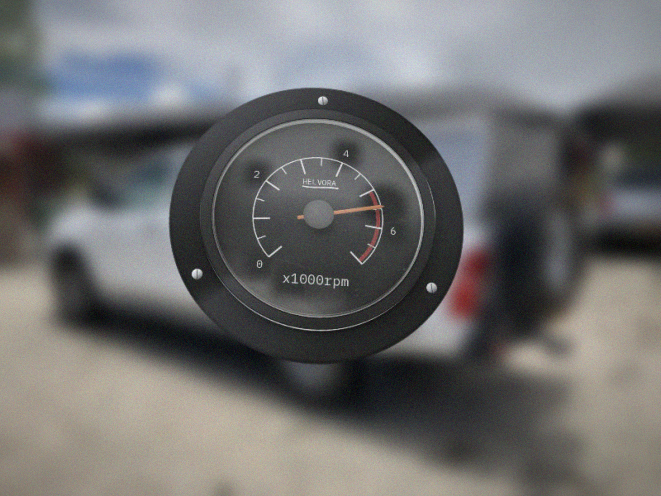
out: 5500,rpm
